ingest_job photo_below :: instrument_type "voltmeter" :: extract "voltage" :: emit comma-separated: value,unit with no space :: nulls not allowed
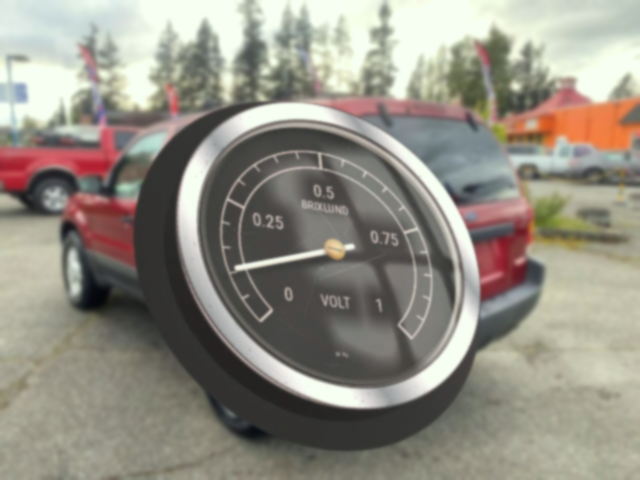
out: 0.1,V
